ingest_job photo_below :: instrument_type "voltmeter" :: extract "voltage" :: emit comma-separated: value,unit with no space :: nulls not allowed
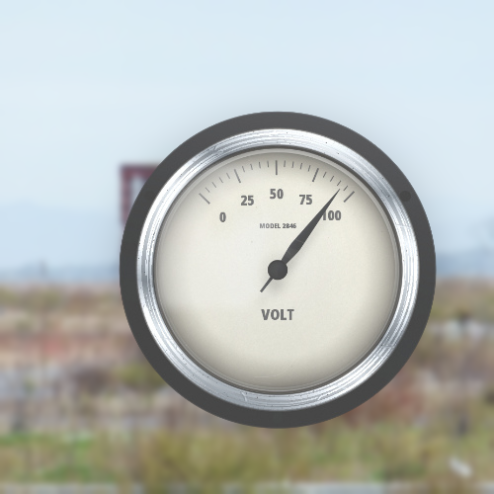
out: 92.5,V
